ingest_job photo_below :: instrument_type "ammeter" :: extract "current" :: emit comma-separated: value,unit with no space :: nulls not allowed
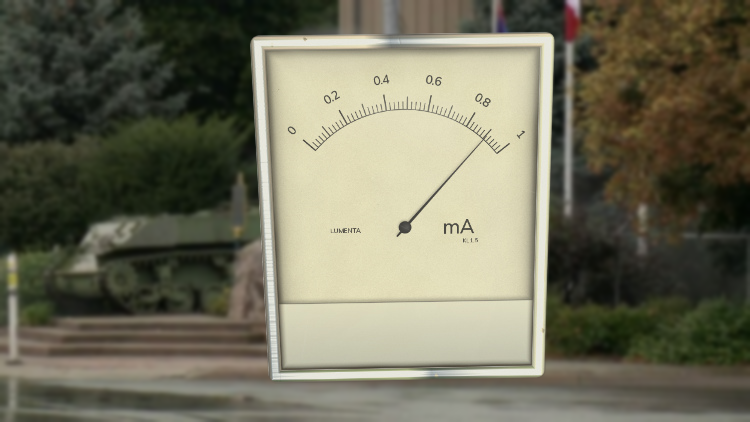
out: 0.9,mA
